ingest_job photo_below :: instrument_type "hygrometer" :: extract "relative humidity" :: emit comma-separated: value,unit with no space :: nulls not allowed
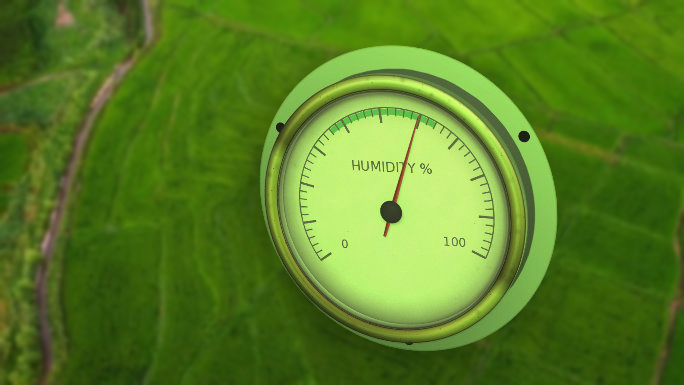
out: 60,%
